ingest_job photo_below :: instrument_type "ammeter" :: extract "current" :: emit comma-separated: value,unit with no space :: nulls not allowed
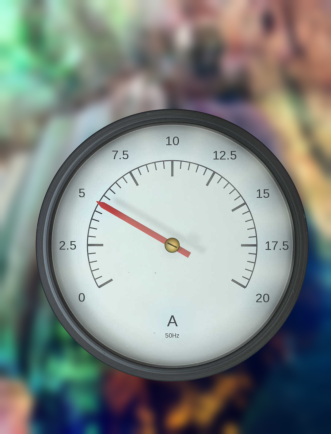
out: 5,A
